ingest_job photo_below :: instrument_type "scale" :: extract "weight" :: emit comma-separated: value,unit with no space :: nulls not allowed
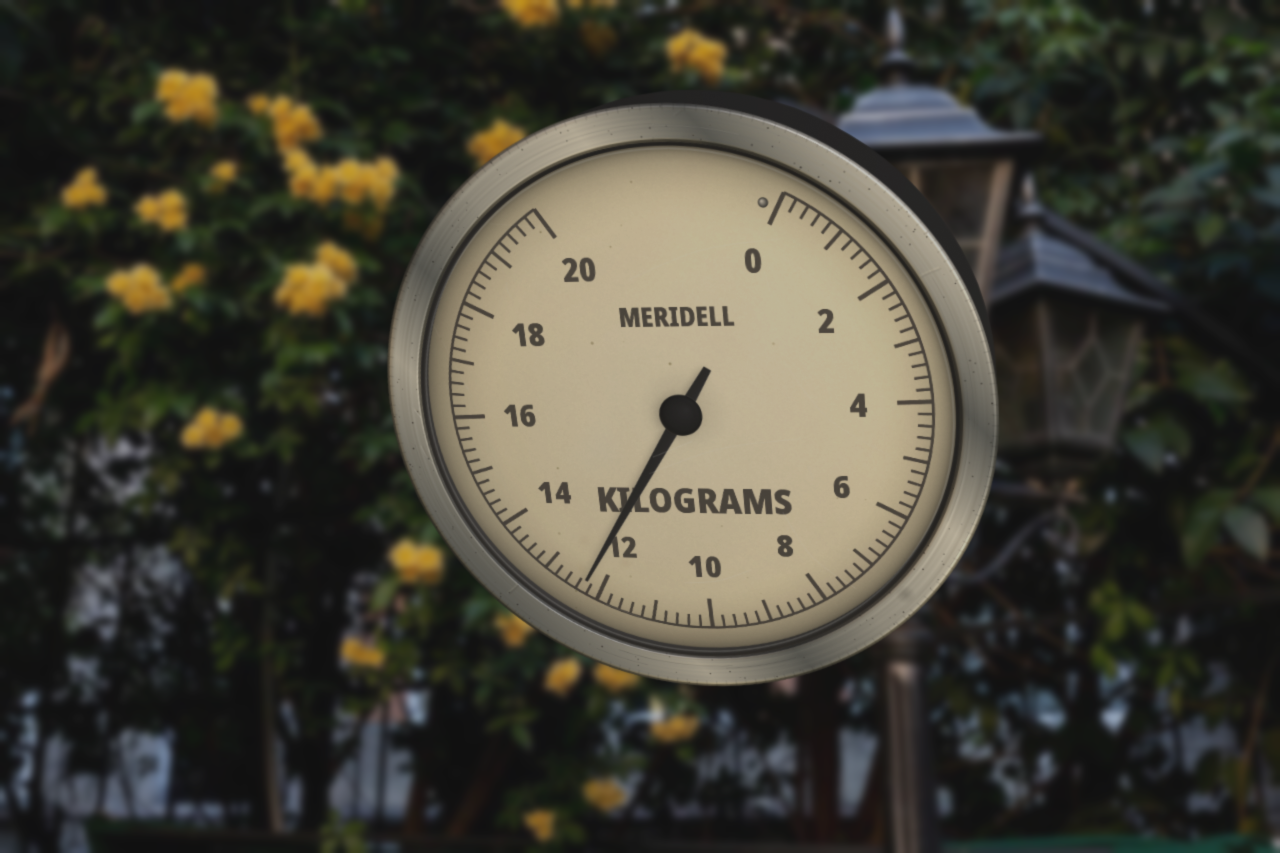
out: 12.3,kg
